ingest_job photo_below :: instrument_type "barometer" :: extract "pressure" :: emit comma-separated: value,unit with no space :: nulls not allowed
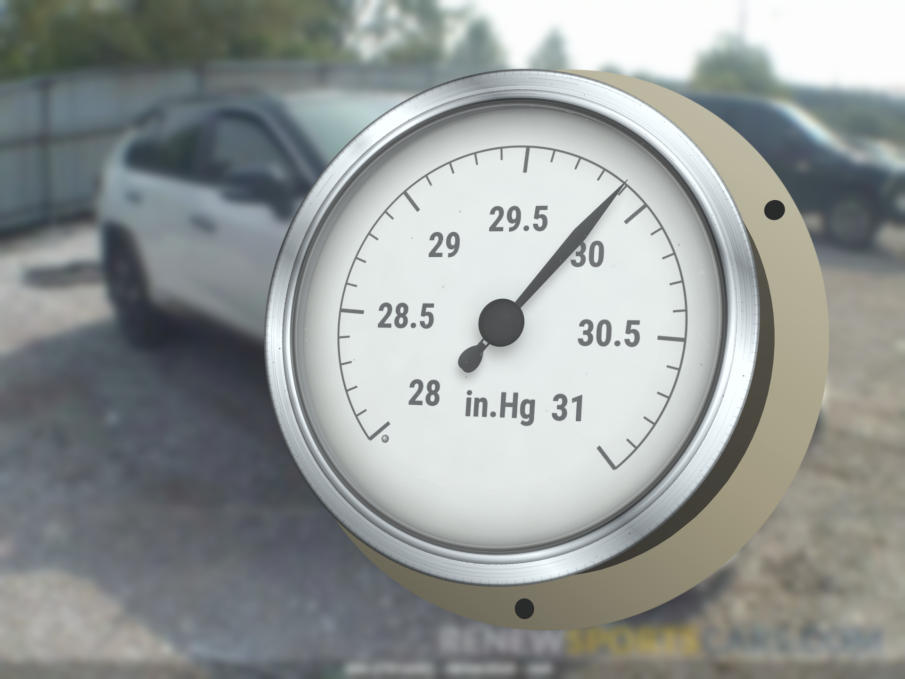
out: 29.9,inHg
